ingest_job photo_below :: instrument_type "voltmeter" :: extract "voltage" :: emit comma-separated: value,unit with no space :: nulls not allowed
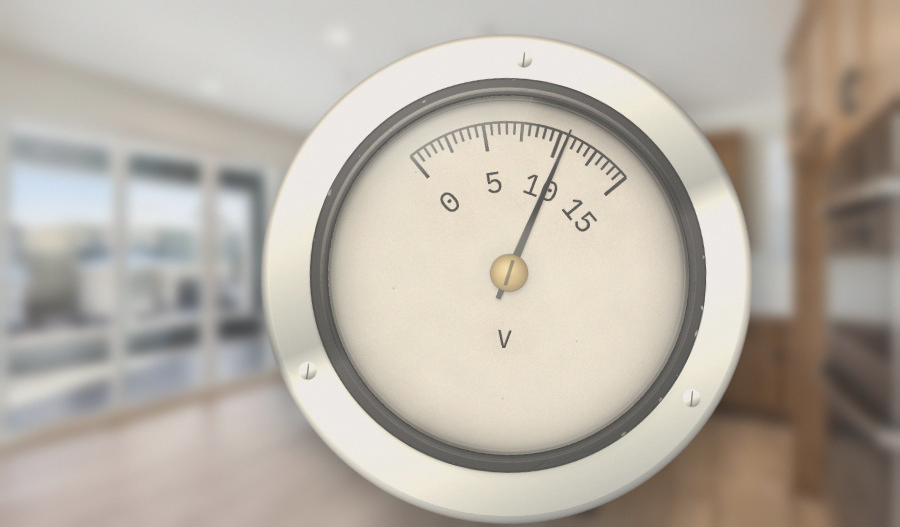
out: 10.5,V
